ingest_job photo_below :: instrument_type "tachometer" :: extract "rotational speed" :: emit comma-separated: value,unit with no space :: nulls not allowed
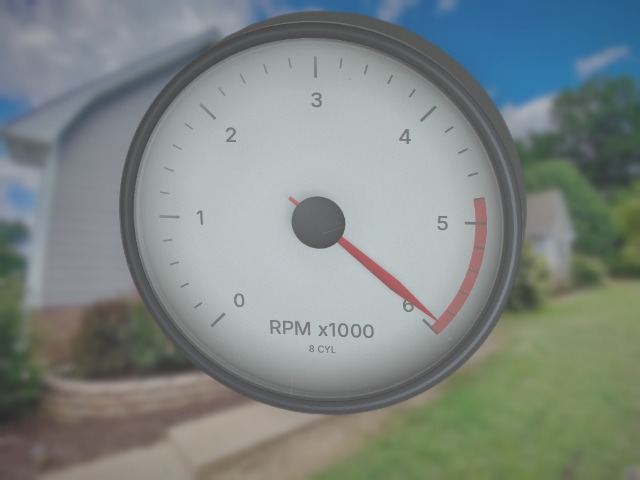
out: 5900,rpm
